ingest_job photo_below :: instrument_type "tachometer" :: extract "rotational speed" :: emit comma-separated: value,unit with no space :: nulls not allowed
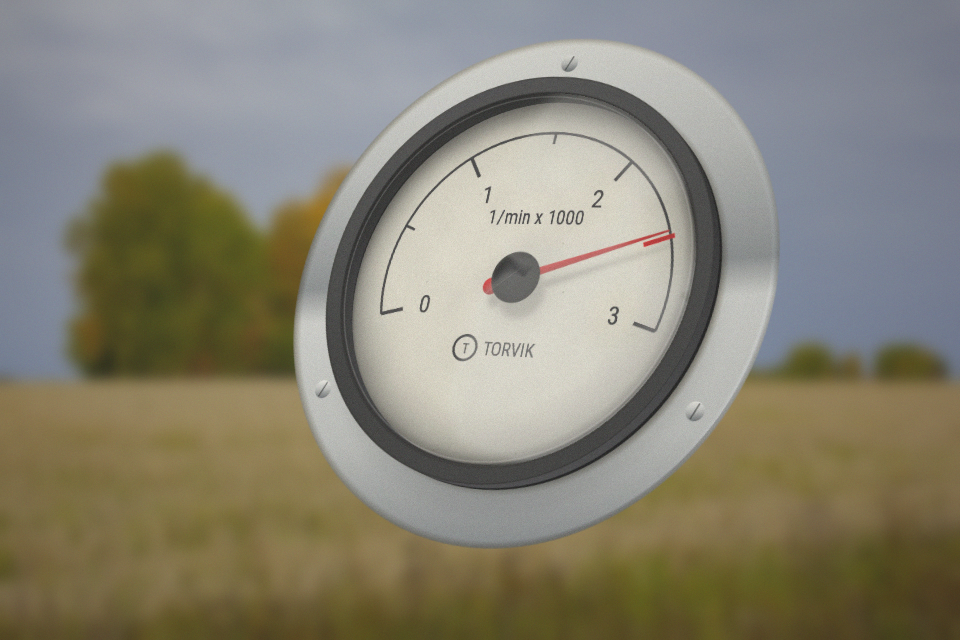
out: 2500,rpm
